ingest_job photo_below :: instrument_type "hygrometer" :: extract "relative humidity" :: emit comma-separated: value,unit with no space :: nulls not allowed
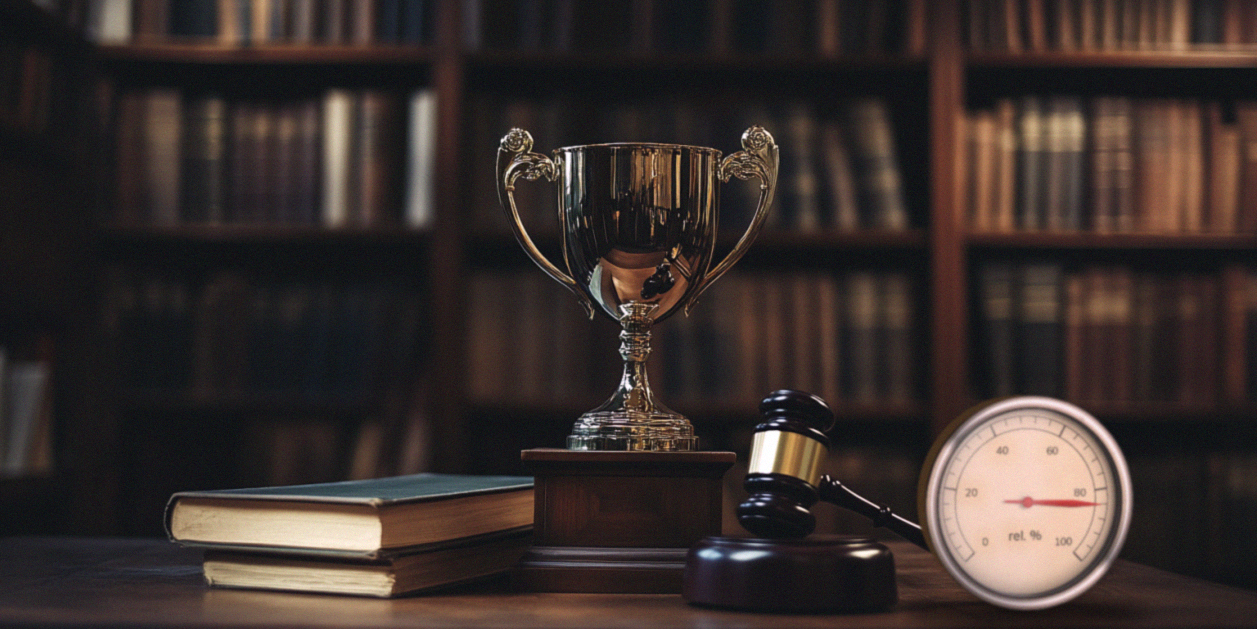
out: 84,%
